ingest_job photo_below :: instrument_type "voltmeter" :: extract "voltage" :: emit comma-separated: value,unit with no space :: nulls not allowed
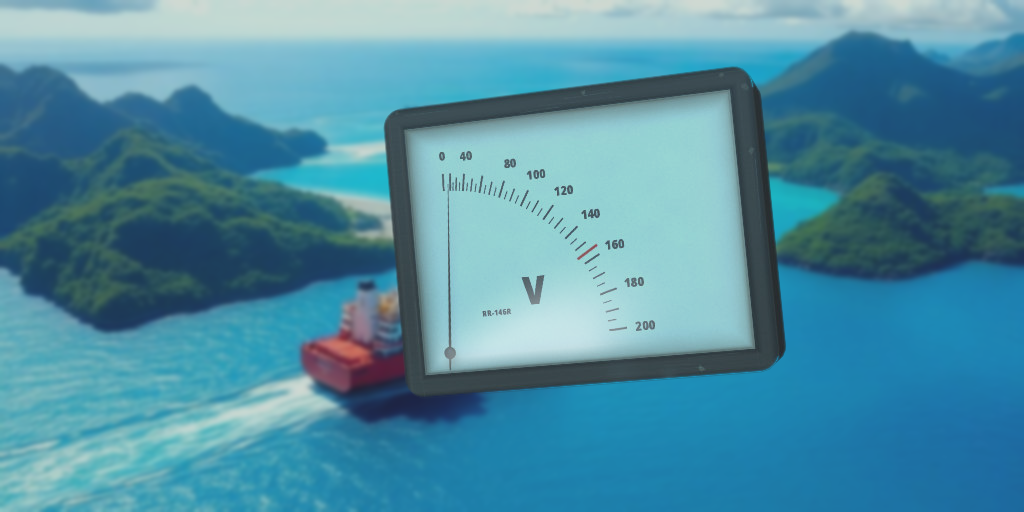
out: 20,V
